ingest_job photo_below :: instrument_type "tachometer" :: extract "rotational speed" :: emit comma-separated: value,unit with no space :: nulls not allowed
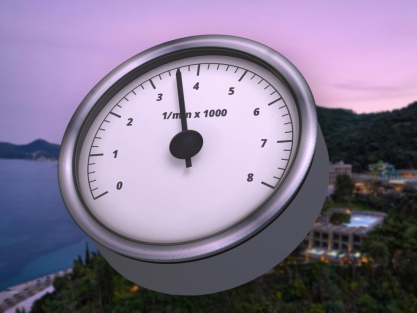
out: 3600,rpm
